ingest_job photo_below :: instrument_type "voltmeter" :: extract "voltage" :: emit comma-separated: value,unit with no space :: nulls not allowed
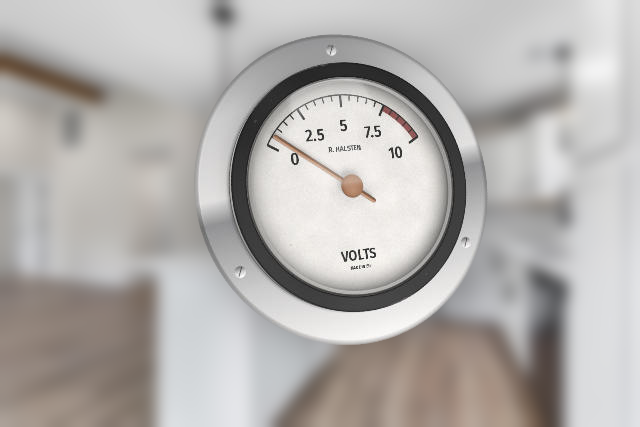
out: 0.5,V
